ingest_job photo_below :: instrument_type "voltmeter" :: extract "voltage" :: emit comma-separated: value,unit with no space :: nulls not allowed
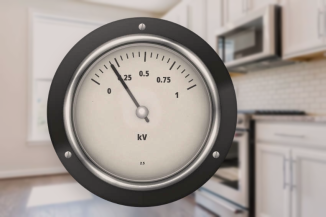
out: 0.2,kV
